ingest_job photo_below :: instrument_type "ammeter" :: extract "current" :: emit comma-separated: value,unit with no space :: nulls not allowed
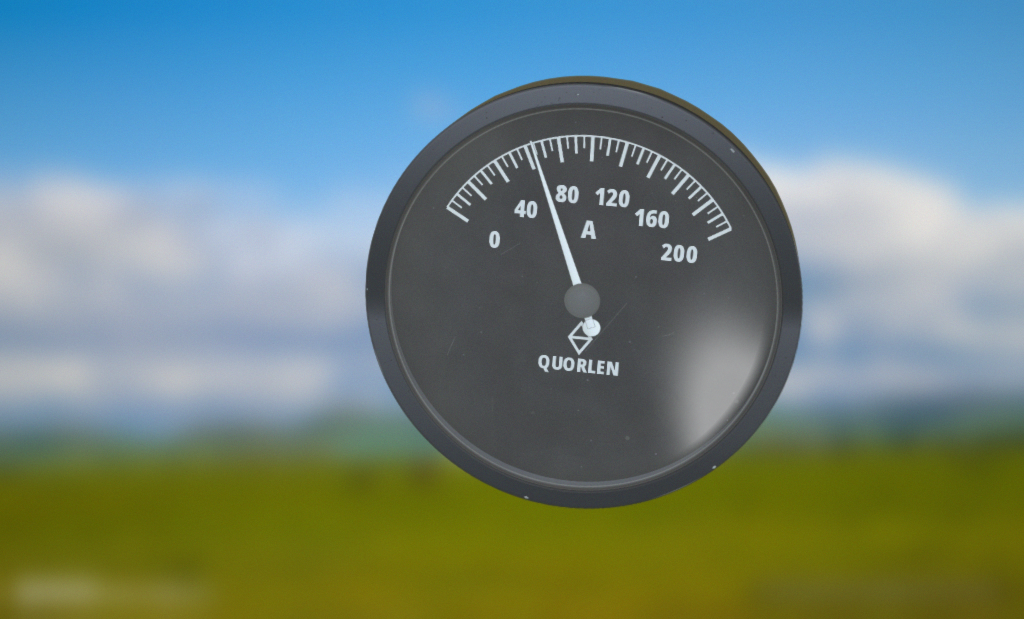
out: 65,A
